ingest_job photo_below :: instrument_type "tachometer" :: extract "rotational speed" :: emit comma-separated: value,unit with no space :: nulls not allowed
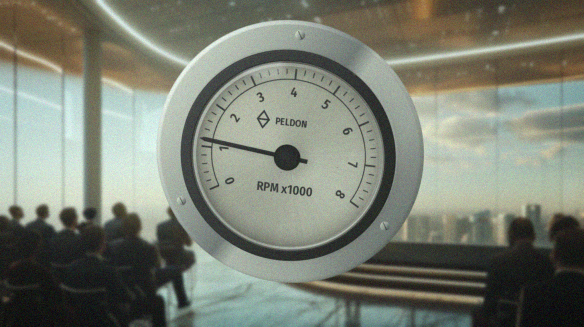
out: 1200,rpm
